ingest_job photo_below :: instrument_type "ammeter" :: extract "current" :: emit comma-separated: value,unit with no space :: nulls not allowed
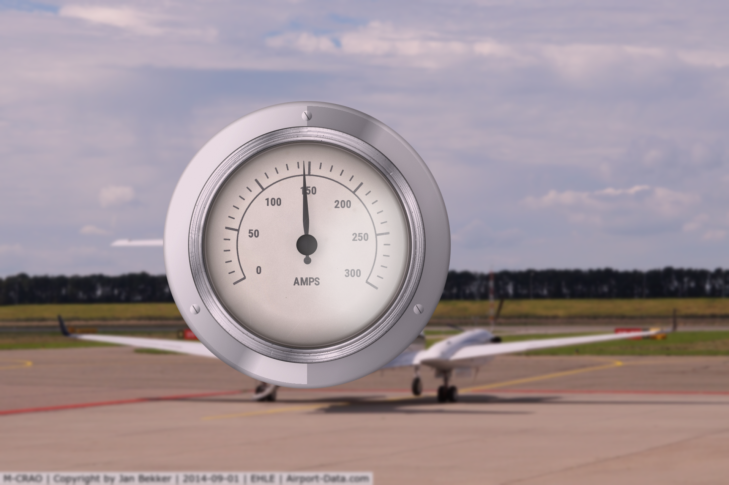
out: 145,A
